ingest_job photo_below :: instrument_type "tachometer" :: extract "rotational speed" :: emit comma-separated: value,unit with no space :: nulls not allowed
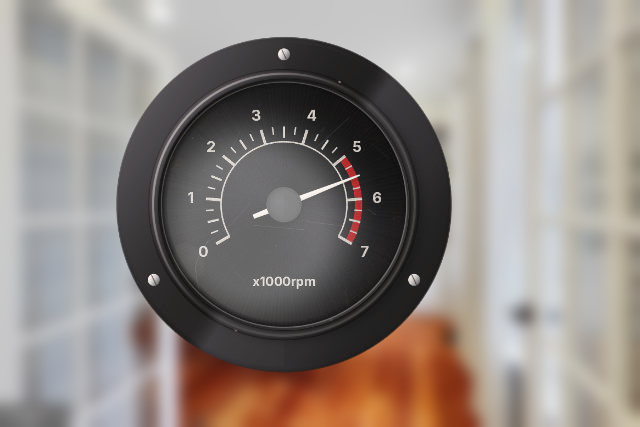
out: 5500,rpm
